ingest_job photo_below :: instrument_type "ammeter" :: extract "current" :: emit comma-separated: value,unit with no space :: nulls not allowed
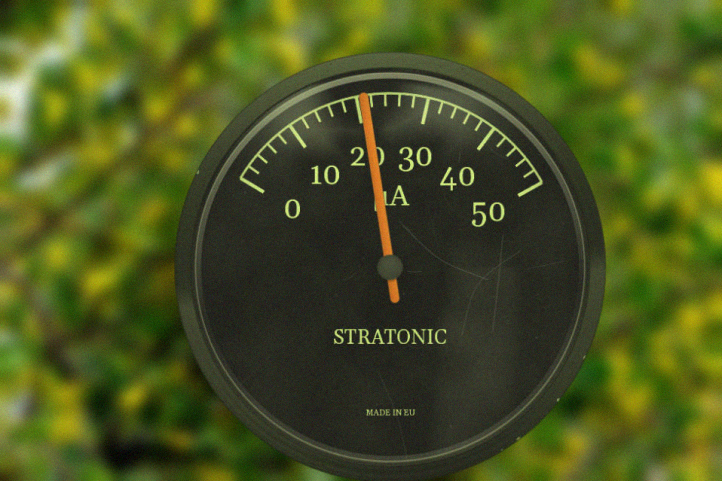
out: 21,µA
